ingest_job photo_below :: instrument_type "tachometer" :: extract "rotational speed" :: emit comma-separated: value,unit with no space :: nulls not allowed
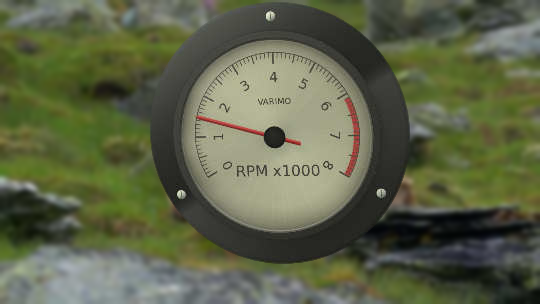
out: 1500,rpm
